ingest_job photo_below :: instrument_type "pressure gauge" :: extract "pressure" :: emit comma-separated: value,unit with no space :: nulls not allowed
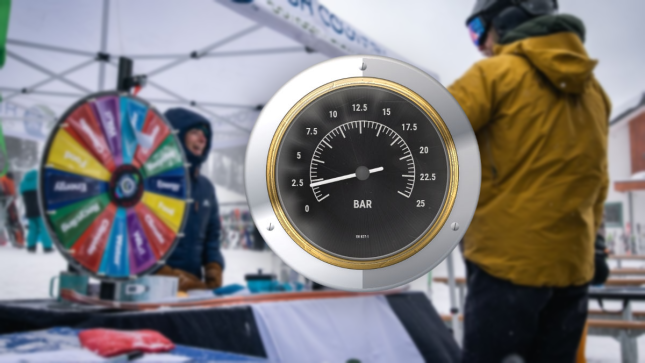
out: 2,bar
